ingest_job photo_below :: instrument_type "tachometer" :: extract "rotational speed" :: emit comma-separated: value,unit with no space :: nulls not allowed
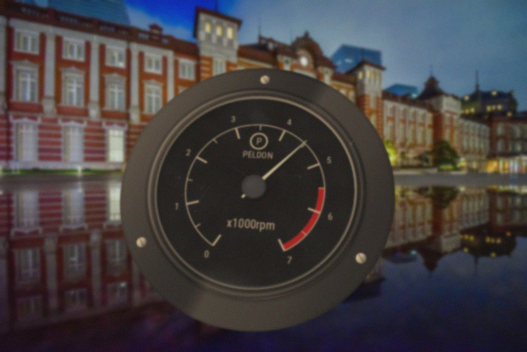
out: 4500,rpm
